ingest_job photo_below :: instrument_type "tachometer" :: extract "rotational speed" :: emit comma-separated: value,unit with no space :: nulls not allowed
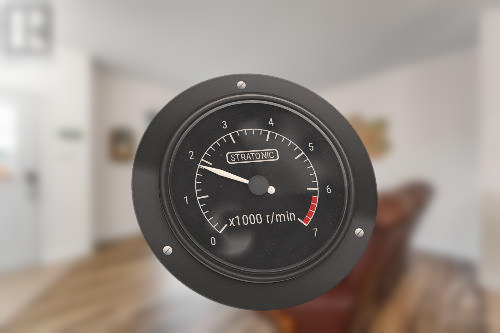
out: 1800,rpm
